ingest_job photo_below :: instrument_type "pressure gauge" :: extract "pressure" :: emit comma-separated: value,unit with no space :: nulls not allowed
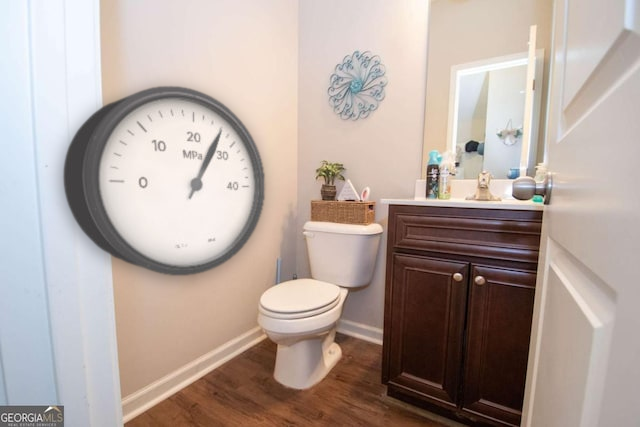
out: 26,MPa
